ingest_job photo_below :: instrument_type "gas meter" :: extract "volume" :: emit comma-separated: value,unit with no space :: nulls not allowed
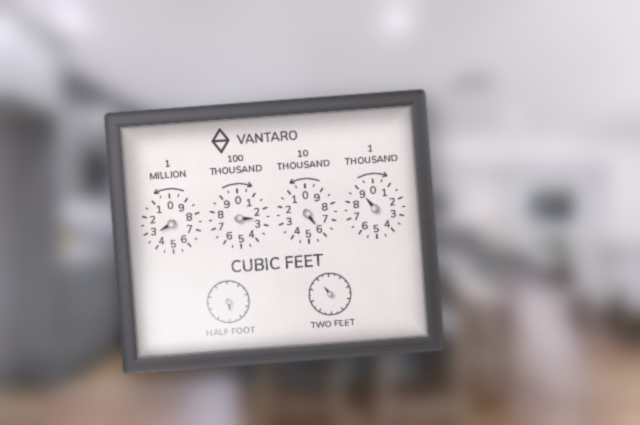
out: 325900,ft³
